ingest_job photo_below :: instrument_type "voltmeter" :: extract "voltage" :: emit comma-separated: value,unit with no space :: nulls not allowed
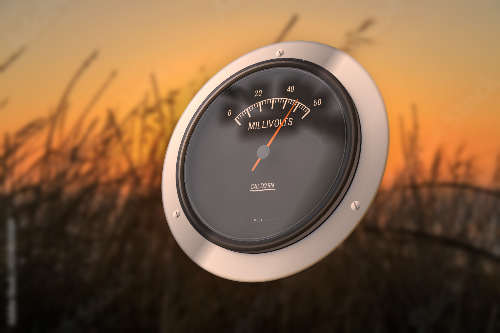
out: 50,mV
